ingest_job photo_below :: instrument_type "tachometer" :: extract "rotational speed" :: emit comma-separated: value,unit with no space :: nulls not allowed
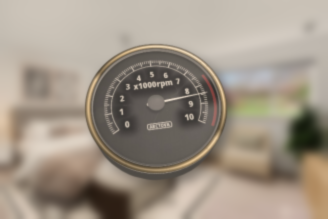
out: 8500,rpm
